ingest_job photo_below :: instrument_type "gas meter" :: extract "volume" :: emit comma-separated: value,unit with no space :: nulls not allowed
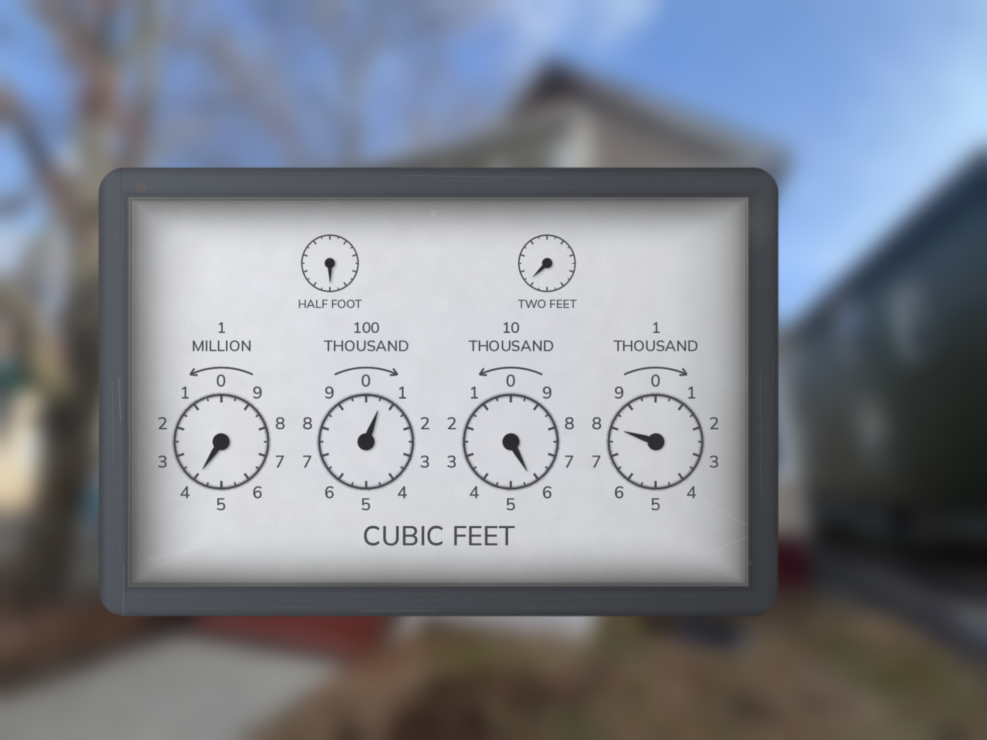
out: 405800,ft³
